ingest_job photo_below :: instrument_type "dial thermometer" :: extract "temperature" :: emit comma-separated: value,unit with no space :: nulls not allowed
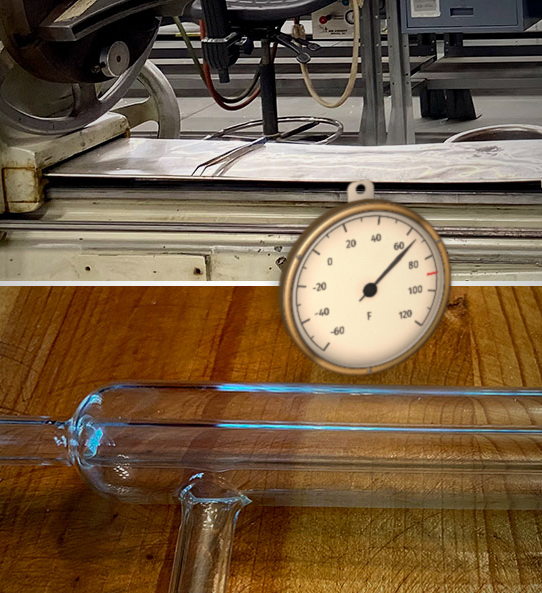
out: 65,°F
